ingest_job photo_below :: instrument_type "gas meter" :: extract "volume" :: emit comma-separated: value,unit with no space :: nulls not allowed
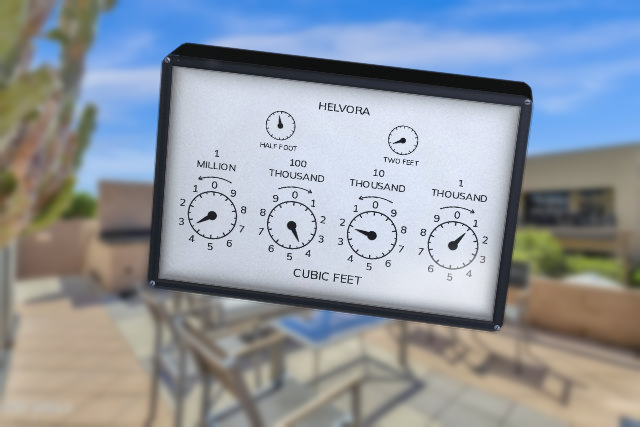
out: 342100,ft³
